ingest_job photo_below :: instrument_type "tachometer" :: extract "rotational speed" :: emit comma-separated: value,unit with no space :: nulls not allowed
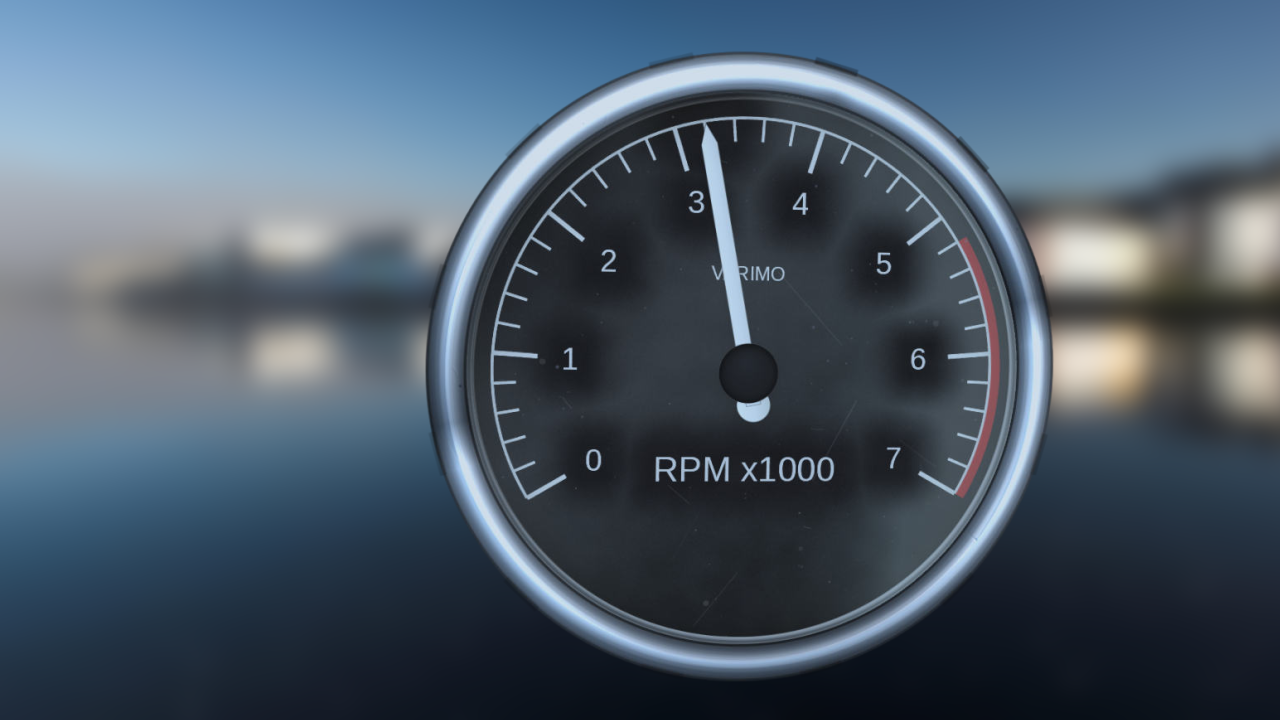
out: 3200,rpm
